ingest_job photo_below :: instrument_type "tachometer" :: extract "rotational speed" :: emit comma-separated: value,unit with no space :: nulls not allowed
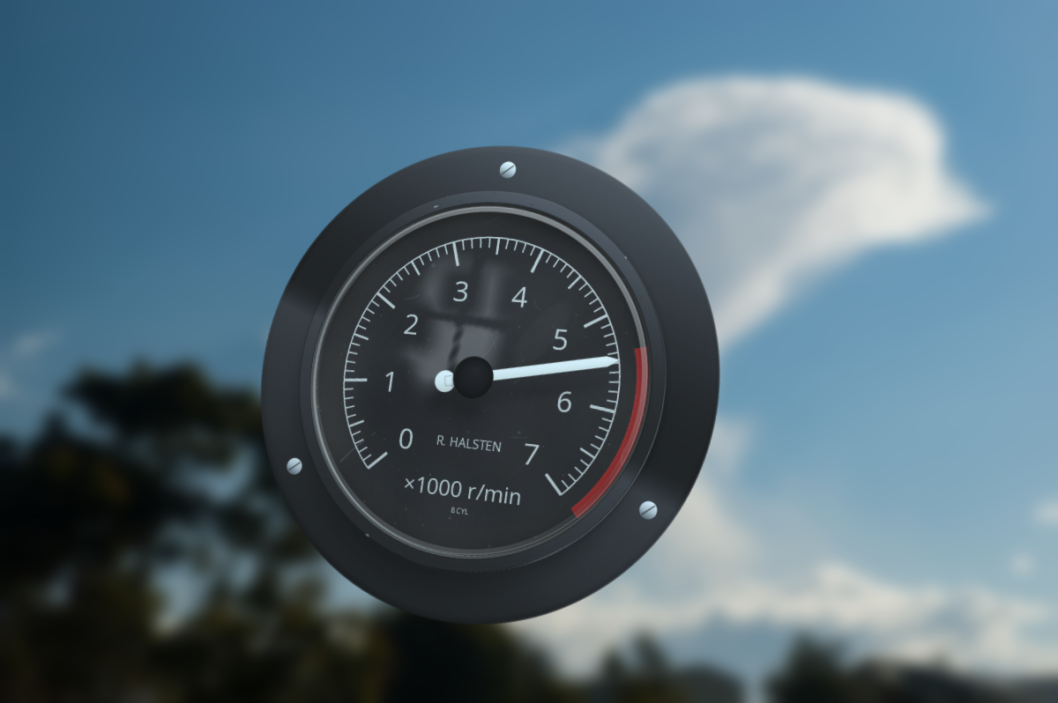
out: 5500,rpm
